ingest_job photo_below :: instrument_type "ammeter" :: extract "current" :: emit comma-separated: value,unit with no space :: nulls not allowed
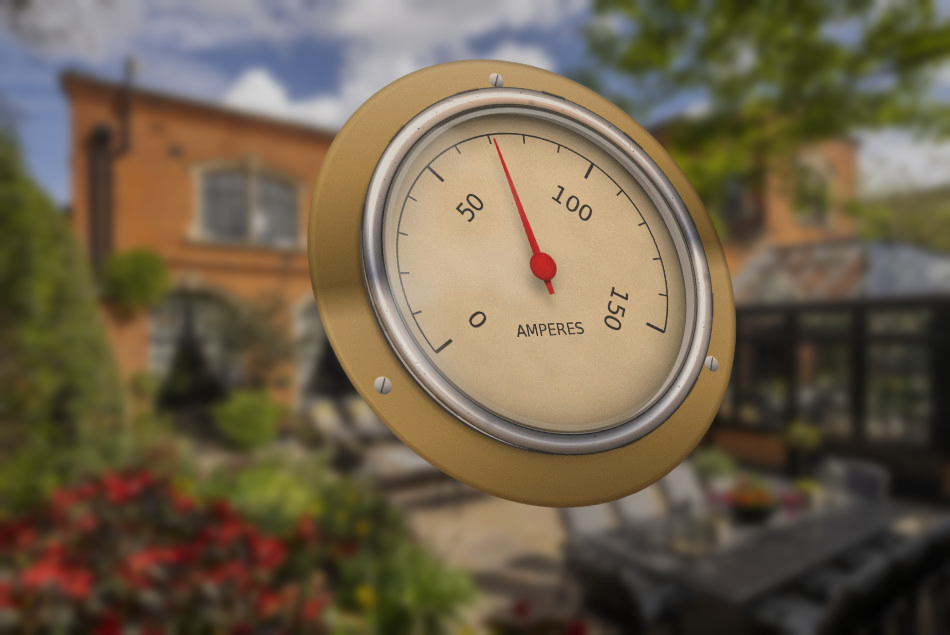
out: 70,A
